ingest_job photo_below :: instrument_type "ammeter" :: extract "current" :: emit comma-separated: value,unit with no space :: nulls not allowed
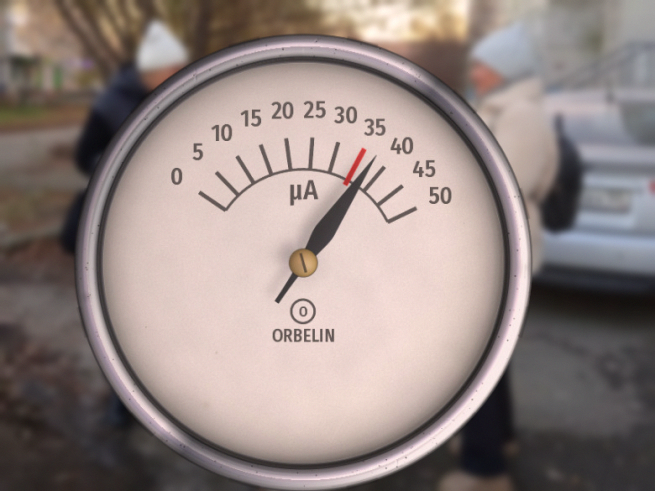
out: 37.5,µA
